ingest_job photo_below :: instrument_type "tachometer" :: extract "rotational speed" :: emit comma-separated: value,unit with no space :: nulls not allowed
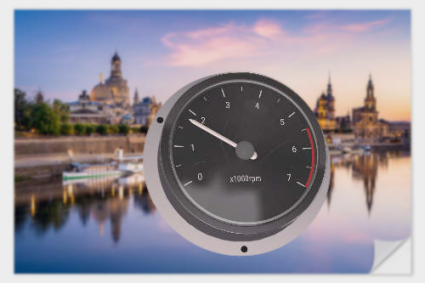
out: 1750,rpm
